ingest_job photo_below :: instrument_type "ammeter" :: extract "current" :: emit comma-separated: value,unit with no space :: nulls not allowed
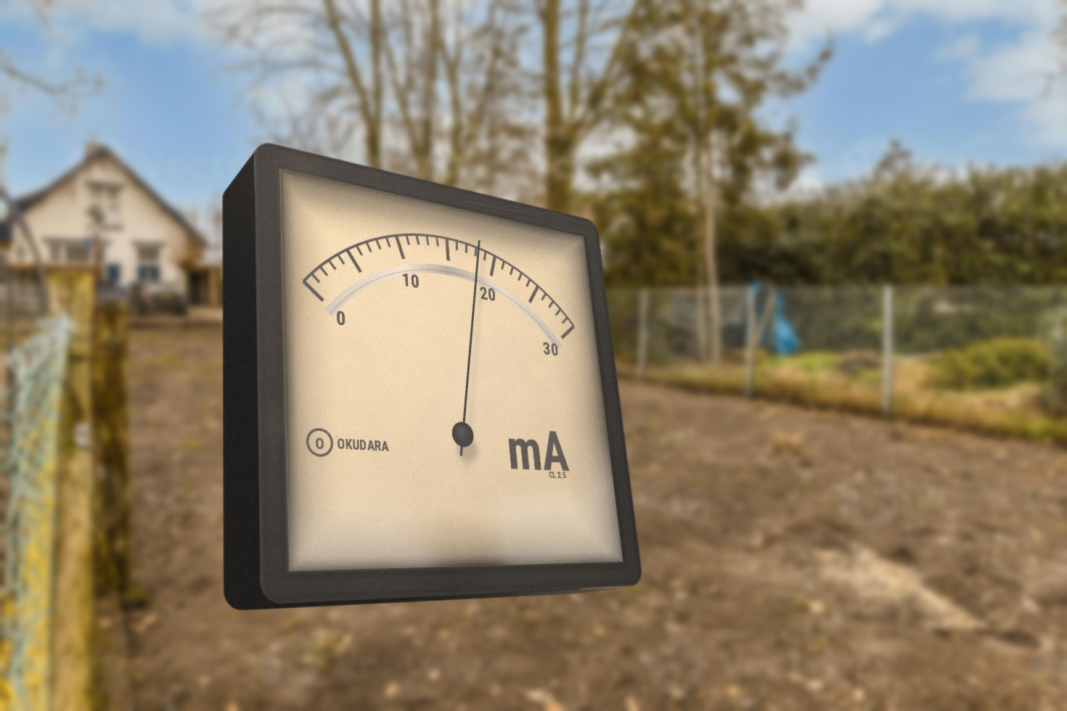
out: 18,mA
